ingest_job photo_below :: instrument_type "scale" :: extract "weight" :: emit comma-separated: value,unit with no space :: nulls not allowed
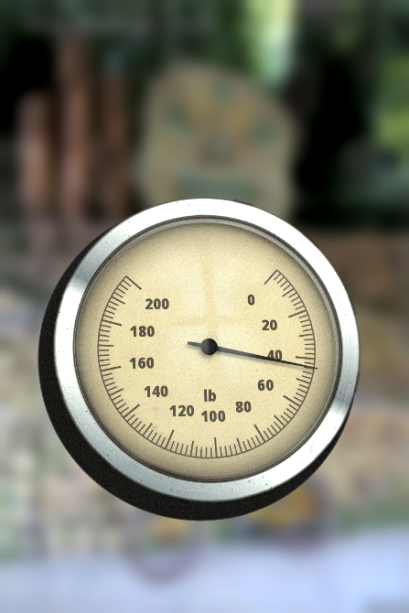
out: 44,lb
